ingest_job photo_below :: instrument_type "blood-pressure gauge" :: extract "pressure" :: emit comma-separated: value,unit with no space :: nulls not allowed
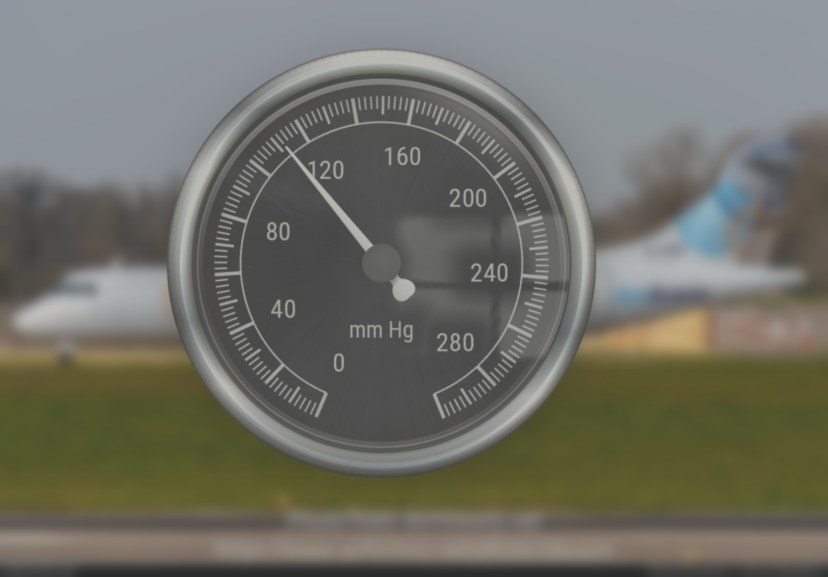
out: 112,mmHg
